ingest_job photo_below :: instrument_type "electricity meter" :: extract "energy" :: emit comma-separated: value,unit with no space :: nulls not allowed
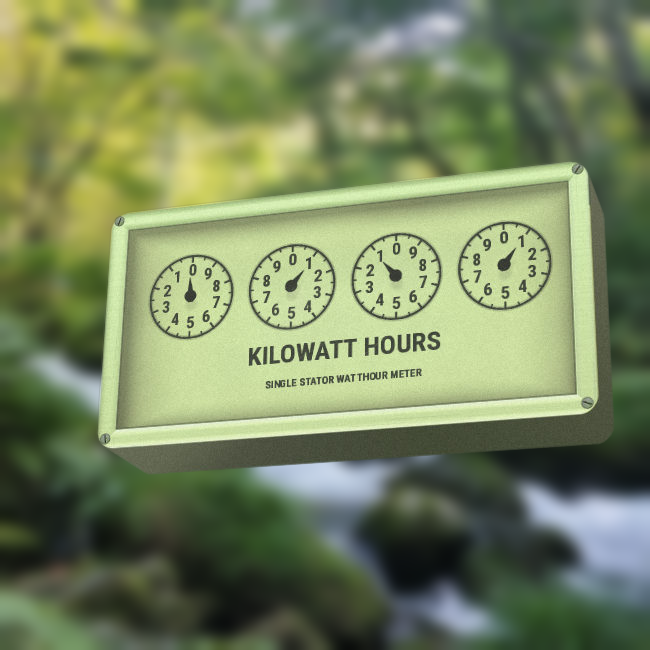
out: 111,kWh
